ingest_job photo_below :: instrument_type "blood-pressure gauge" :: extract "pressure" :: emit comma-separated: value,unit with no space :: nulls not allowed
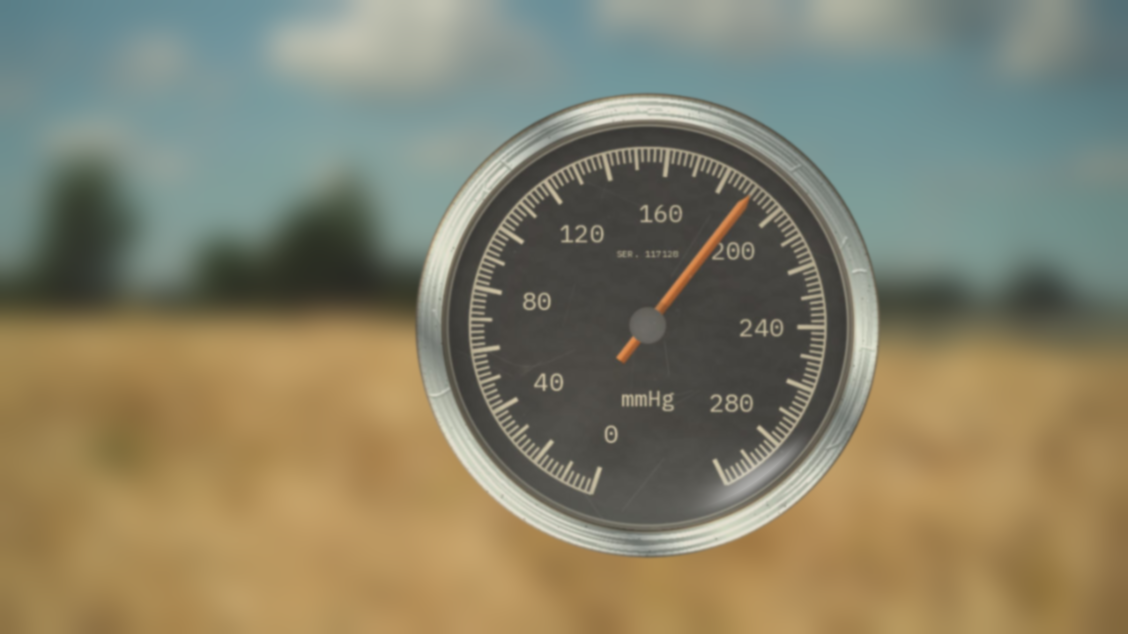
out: 190,mmHg
